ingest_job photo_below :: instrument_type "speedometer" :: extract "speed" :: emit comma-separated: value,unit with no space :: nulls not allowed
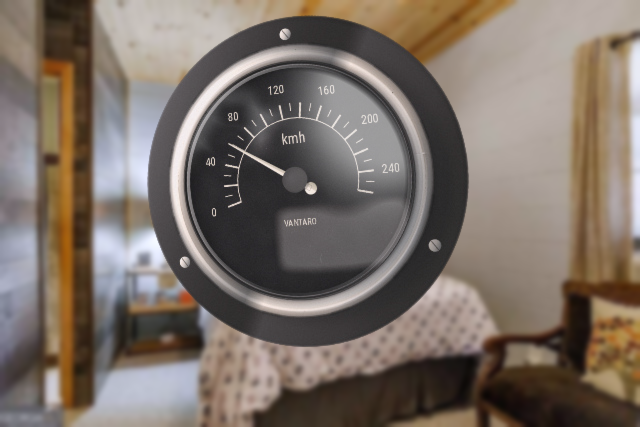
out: 60,km/h
